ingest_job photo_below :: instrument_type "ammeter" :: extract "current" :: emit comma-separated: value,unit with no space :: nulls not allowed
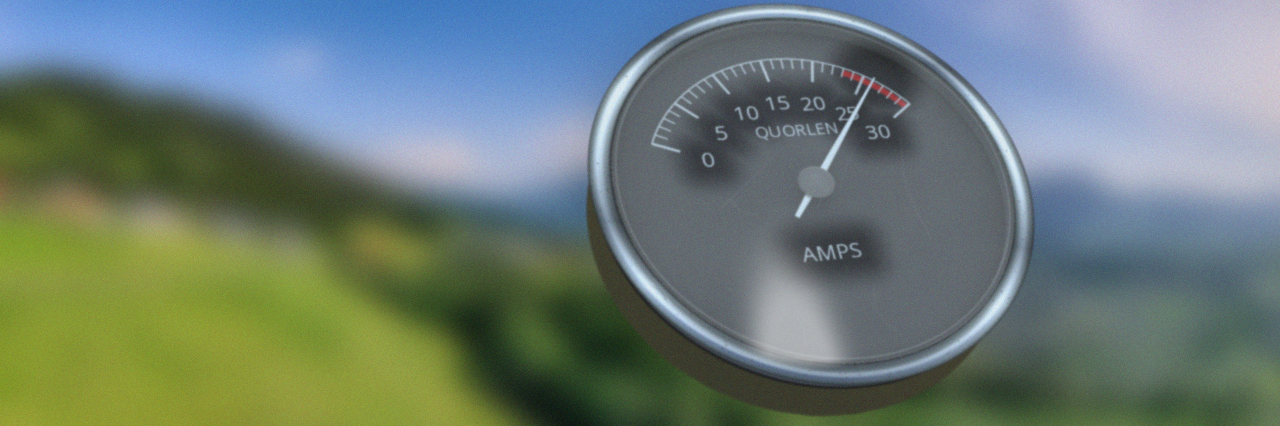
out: 26,A
